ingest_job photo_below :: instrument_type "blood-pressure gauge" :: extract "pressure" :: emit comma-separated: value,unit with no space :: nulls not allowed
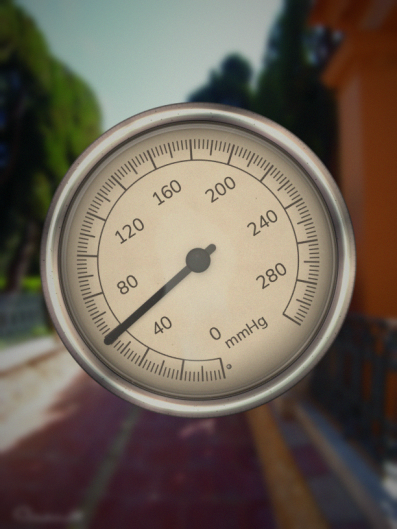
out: 58,mmHg
